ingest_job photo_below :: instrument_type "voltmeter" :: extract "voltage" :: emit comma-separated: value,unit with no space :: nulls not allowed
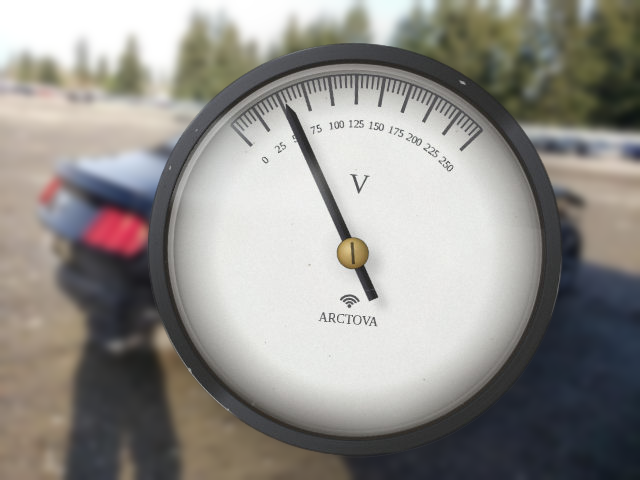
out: 55,V
